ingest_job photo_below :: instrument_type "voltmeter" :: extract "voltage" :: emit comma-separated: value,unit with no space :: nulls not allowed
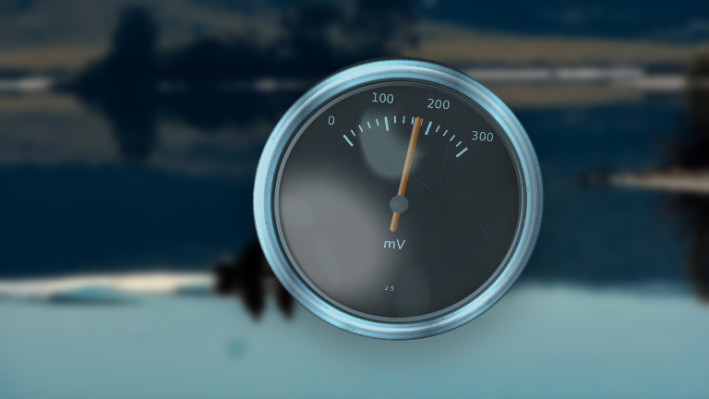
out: 170,mV
